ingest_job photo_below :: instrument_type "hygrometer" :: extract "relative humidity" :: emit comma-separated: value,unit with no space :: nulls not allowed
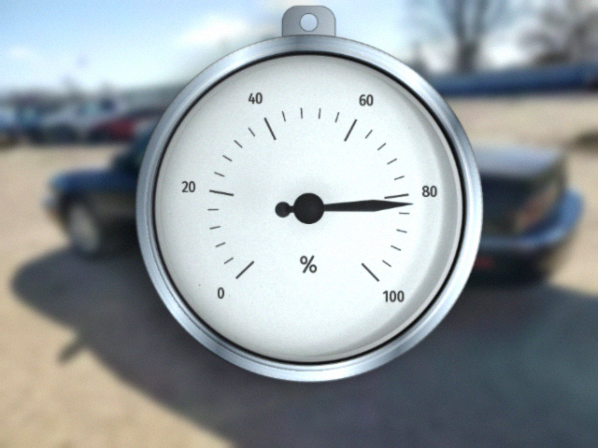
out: 82,%
